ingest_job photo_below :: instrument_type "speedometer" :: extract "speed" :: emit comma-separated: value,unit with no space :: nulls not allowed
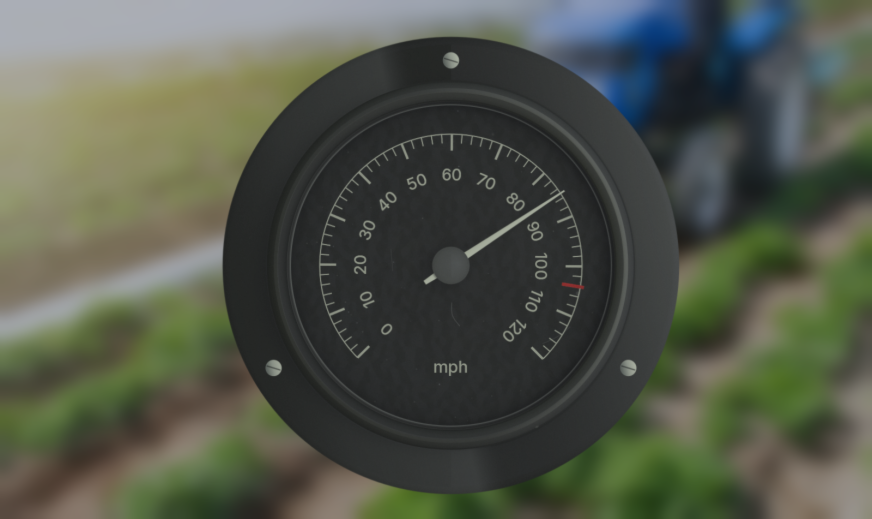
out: 85,mph
